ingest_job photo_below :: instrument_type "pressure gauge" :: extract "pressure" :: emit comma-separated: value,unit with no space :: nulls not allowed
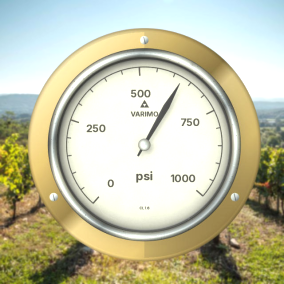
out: 625,psi
